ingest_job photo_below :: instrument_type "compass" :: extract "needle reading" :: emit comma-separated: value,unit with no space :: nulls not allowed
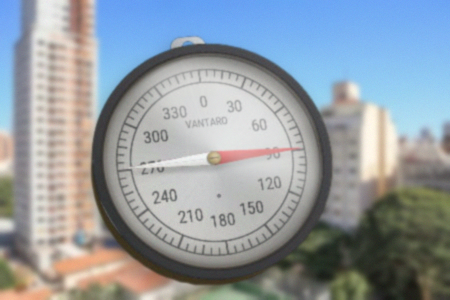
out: 90,°
